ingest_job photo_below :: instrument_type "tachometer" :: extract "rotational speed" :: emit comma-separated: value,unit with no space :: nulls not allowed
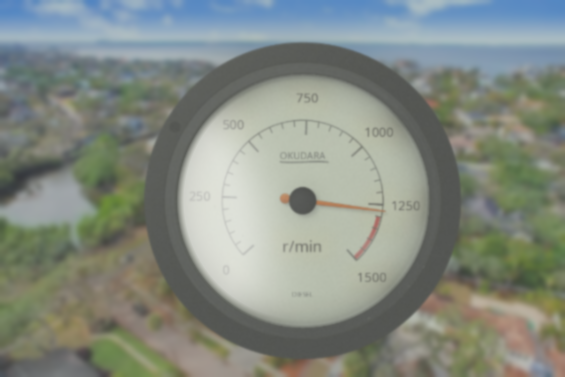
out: 1275,rpm
